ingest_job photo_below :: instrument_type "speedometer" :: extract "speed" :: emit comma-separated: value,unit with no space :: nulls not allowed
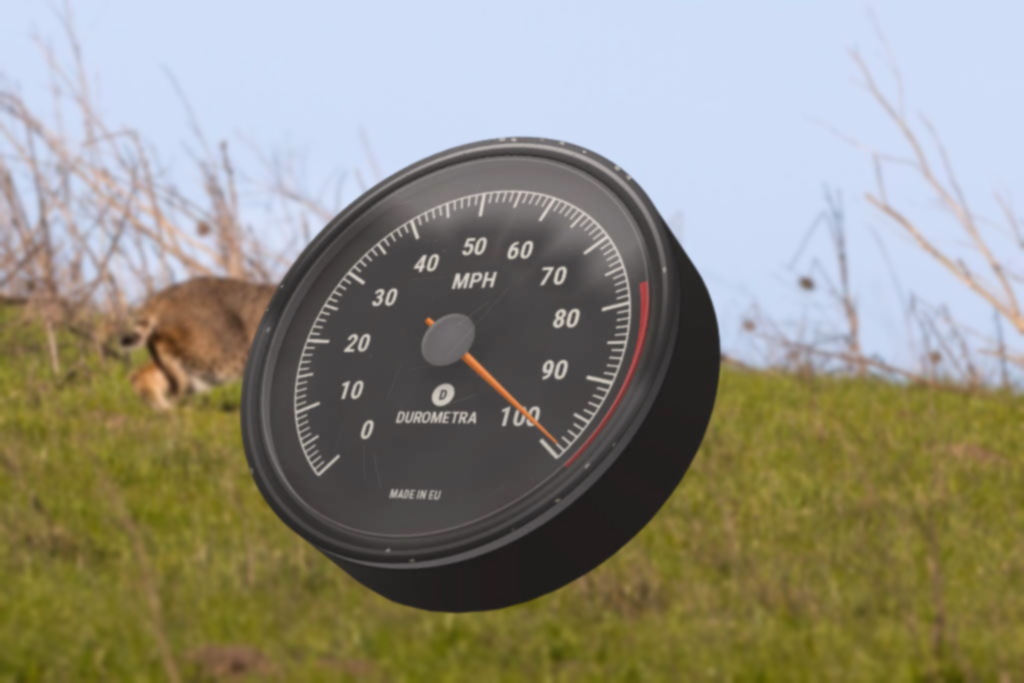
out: 99,mph
